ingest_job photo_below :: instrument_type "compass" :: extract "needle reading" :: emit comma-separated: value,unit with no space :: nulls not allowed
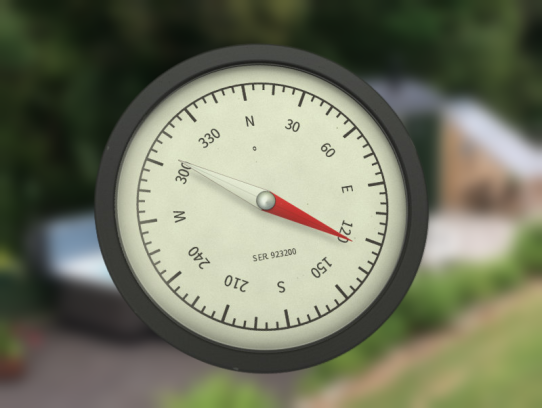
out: 125,°
